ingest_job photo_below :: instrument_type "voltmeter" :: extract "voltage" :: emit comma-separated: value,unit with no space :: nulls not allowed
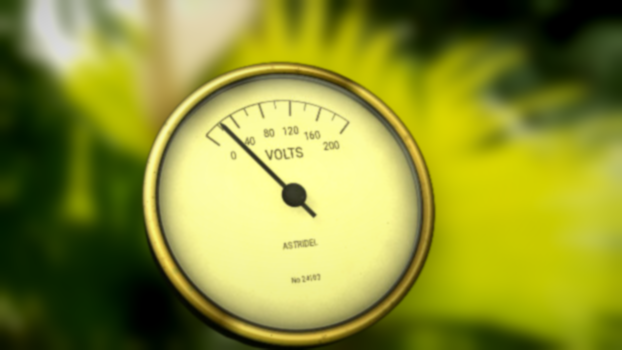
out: 20,V
